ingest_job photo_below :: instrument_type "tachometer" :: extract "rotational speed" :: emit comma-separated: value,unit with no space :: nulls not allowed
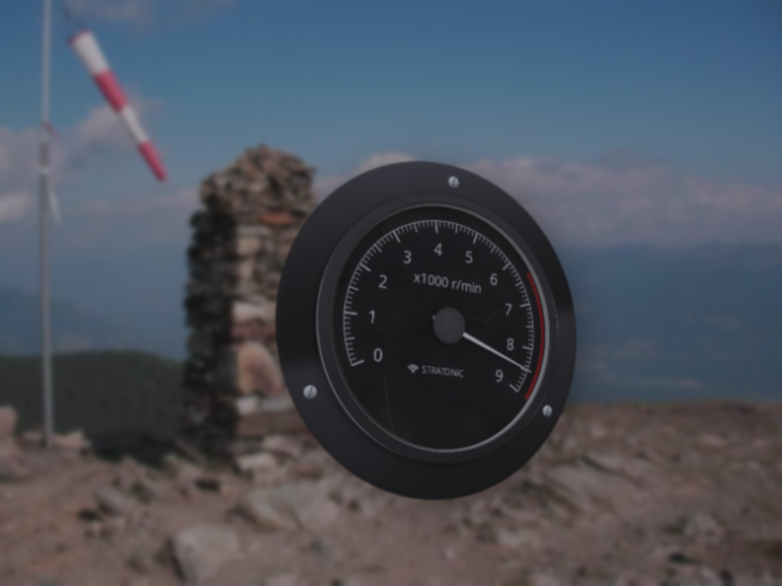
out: 8500,rpm
